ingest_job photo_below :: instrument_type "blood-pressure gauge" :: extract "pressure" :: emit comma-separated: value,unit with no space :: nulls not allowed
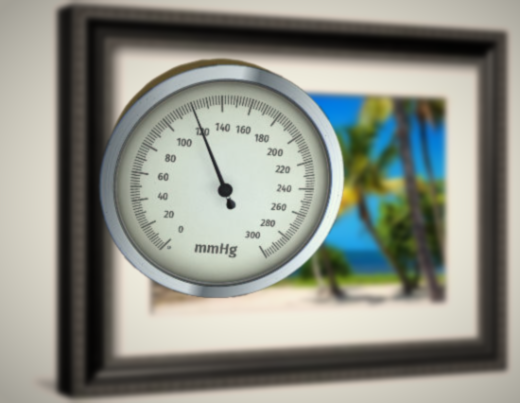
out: 120,mmHg
